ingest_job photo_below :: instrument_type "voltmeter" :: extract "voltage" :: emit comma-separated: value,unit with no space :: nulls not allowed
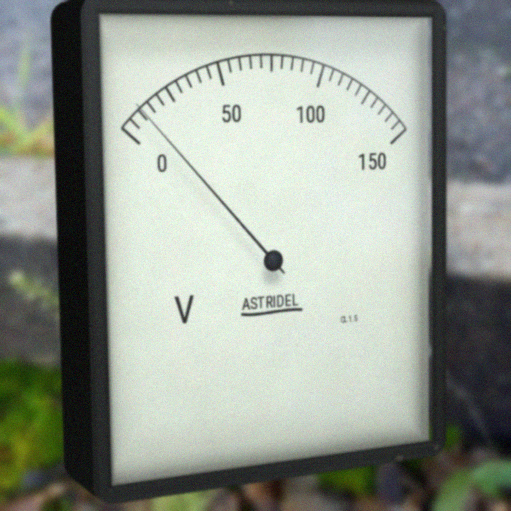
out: 10,V
